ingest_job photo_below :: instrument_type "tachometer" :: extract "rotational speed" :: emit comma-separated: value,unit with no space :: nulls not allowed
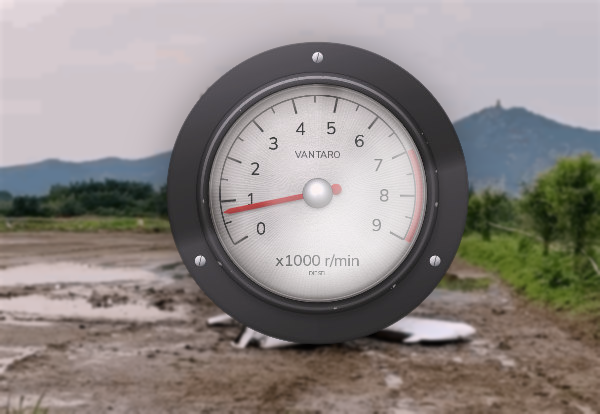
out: 750,rpm
